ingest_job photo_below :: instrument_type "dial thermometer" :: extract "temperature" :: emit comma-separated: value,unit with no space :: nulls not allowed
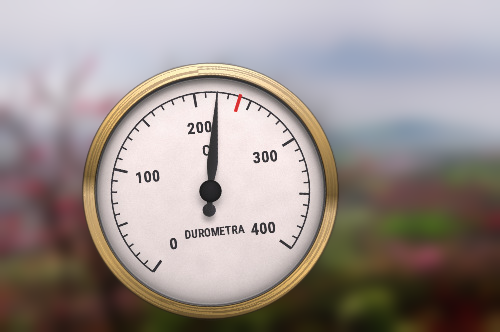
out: 220,°C
